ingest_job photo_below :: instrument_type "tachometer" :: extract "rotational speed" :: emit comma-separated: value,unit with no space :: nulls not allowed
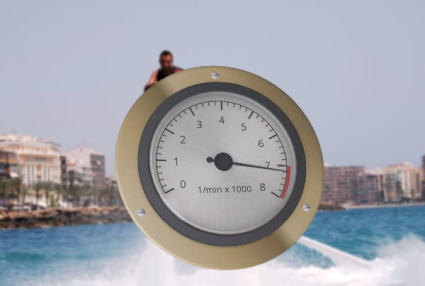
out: 7200,rpm
